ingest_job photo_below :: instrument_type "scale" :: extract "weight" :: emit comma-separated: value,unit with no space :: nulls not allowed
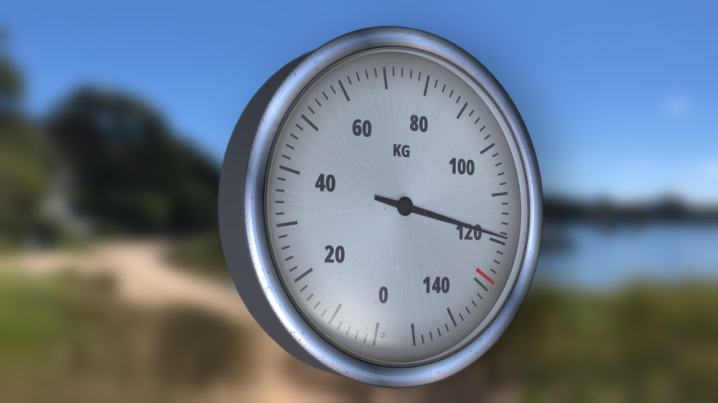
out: 119,kg
